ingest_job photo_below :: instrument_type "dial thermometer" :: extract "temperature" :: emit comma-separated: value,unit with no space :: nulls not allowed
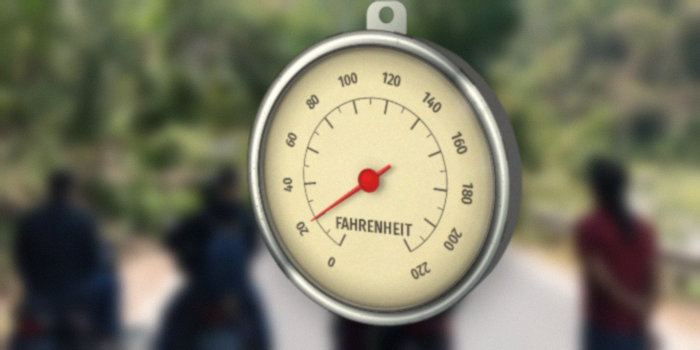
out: 20,°F
